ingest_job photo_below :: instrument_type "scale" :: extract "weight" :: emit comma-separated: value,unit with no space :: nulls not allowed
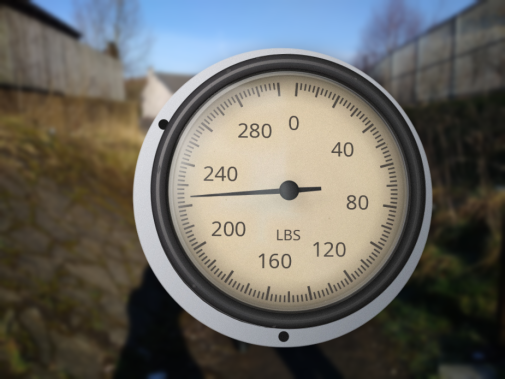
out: 224,lb
